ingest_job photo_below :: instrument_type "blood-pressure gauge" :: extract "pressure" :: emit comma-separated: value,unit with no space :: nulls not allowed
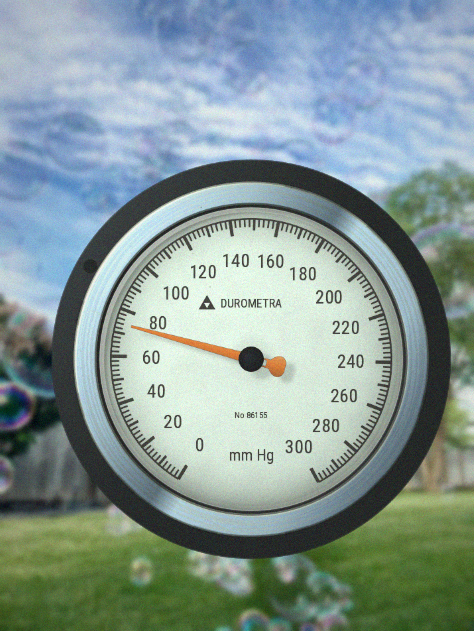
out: 74,mmHg
